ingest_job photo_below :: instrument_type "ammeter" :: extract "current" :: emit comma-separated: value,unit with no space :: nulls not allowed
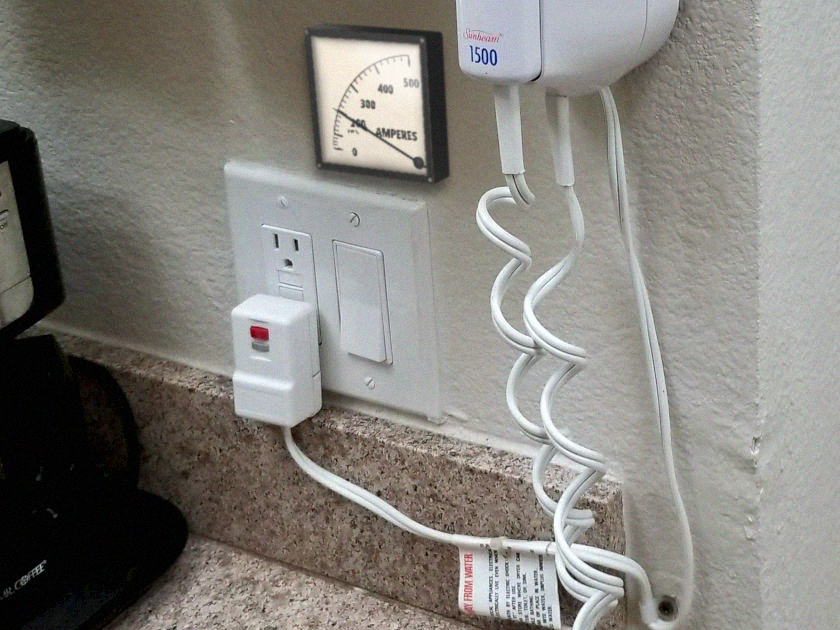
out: 200,A
